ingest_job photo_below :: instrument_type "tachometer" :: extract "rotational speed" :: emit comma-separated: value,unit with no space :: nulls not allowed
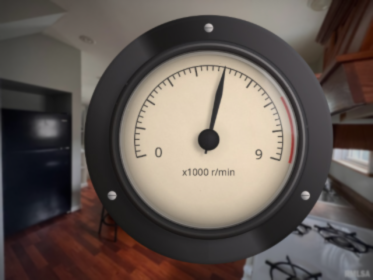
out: 5000,rpm
